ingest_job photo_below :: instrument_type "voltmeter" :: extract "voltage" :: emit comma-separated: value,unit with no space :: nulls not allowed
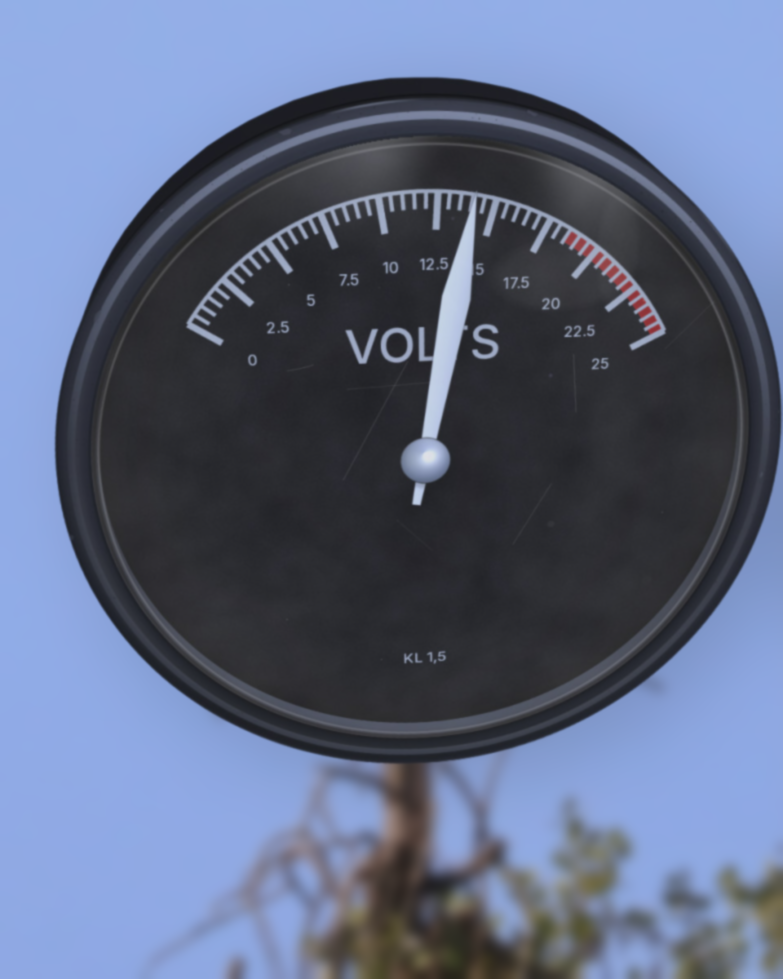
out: 14,V
